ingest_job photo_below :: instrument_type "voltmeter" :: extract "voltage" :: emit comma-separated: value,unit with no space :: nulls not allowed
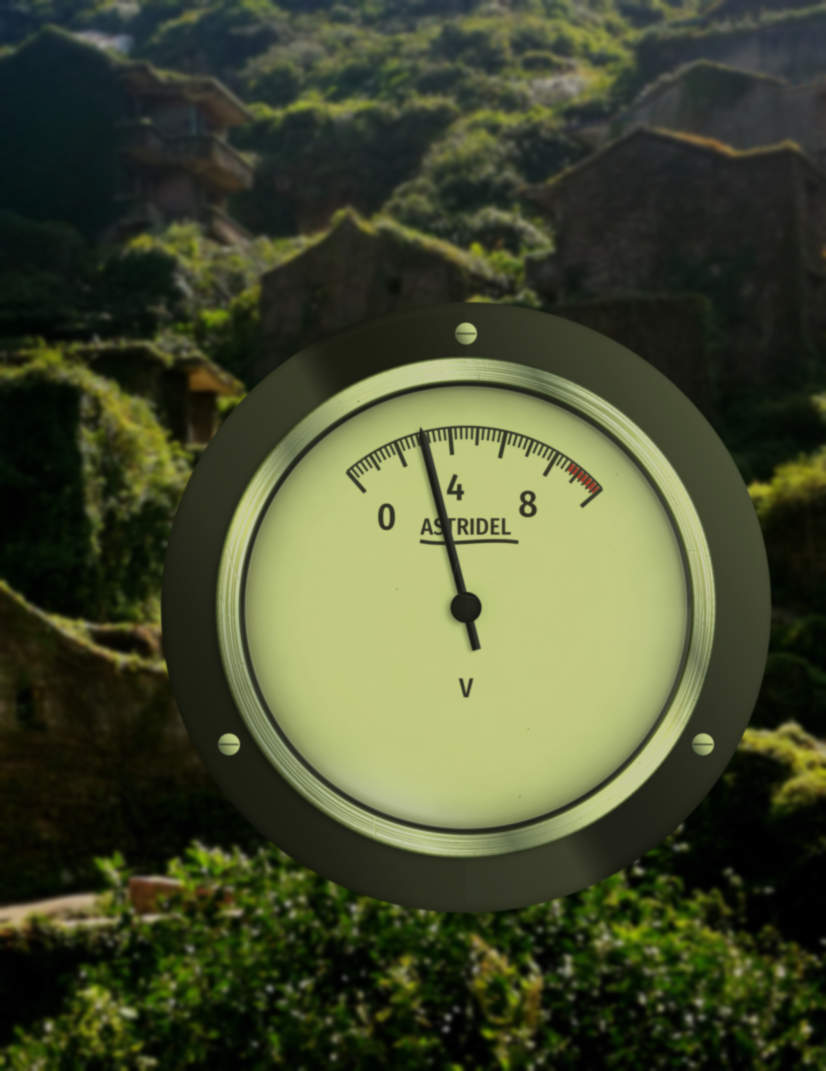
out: 3,V
